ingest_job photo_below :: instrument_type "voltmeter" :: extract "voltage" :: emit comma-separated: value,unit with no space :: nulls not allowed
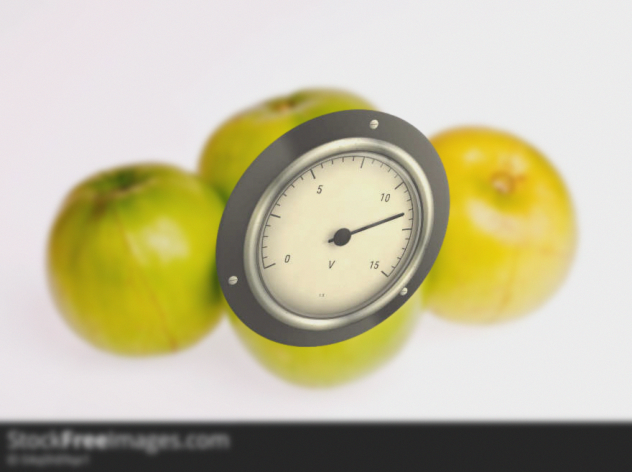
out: 11.5,V
